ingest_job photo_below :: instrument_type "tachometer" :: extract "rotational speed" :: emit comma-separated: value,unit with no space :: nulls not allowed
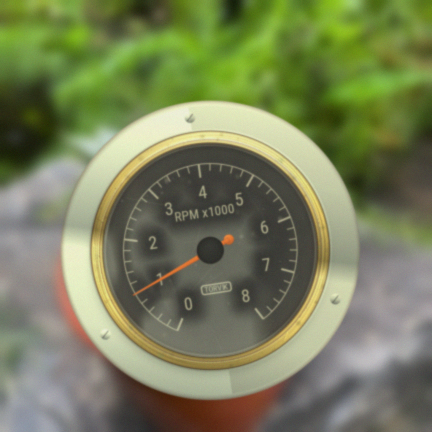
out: 1000,rpm
